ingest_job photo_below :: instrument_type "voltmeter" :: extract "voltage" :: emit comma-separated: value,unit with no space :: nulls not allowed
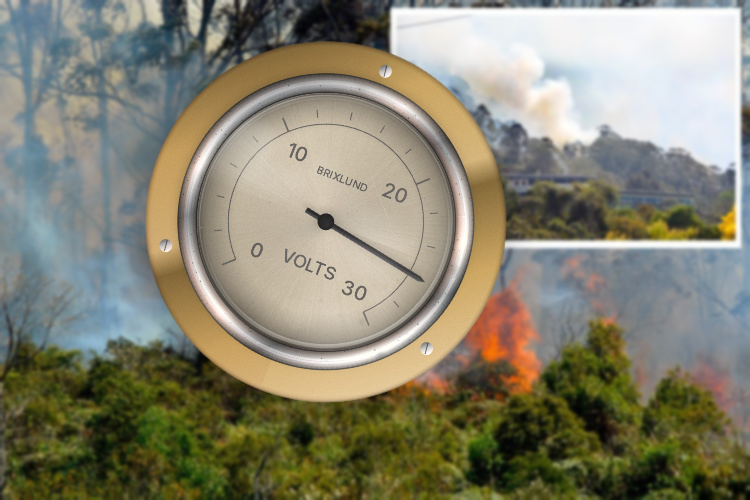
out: 26,V
